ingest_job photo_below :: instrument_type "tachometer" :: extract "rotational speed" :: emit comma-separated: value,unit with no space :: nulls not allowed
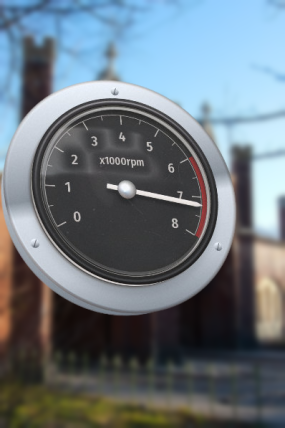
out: 7250,rpm
